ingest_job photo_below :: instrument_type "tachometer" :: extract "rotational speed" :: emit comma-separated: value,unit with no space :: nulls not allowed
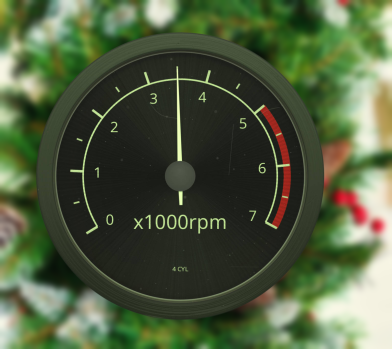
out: 3500,rpm
